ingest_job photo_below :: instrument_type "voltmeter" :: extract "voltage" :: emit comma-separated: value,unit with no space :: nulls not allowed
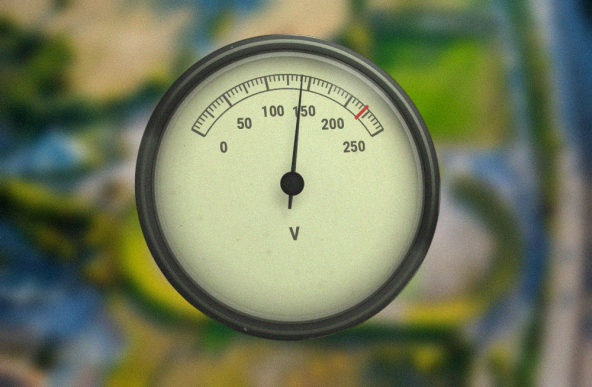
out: 140,V
